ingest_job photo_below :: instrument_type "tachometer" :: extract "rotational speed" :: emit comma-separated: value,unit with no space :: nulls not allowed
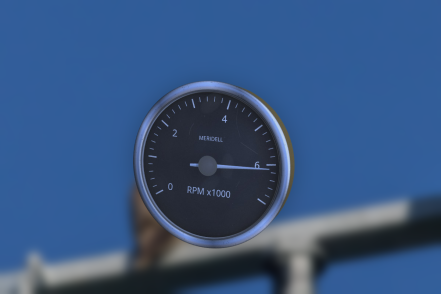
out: 6100,rpm
